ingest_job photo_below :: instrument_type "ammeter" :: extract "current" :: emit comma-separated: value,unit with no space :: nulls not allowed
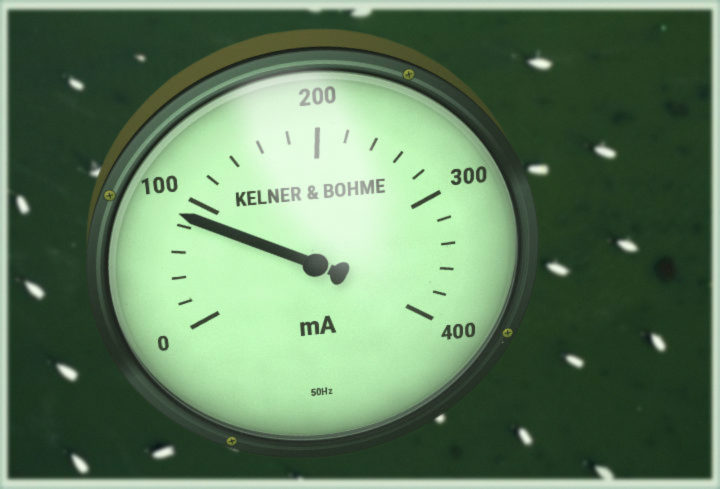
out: 90,mA
